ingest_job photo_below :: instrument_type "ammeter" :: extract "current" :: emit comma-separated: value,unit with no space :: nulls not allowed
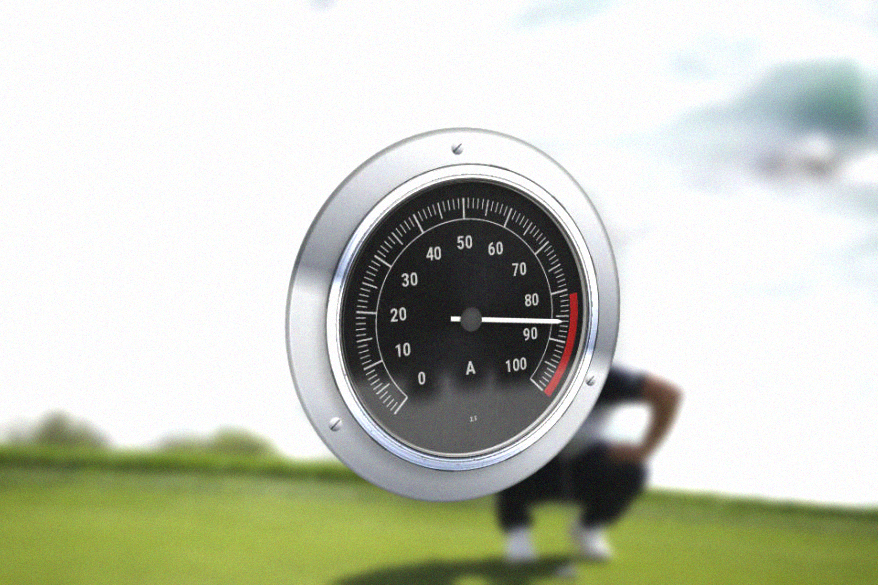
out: 86,A
